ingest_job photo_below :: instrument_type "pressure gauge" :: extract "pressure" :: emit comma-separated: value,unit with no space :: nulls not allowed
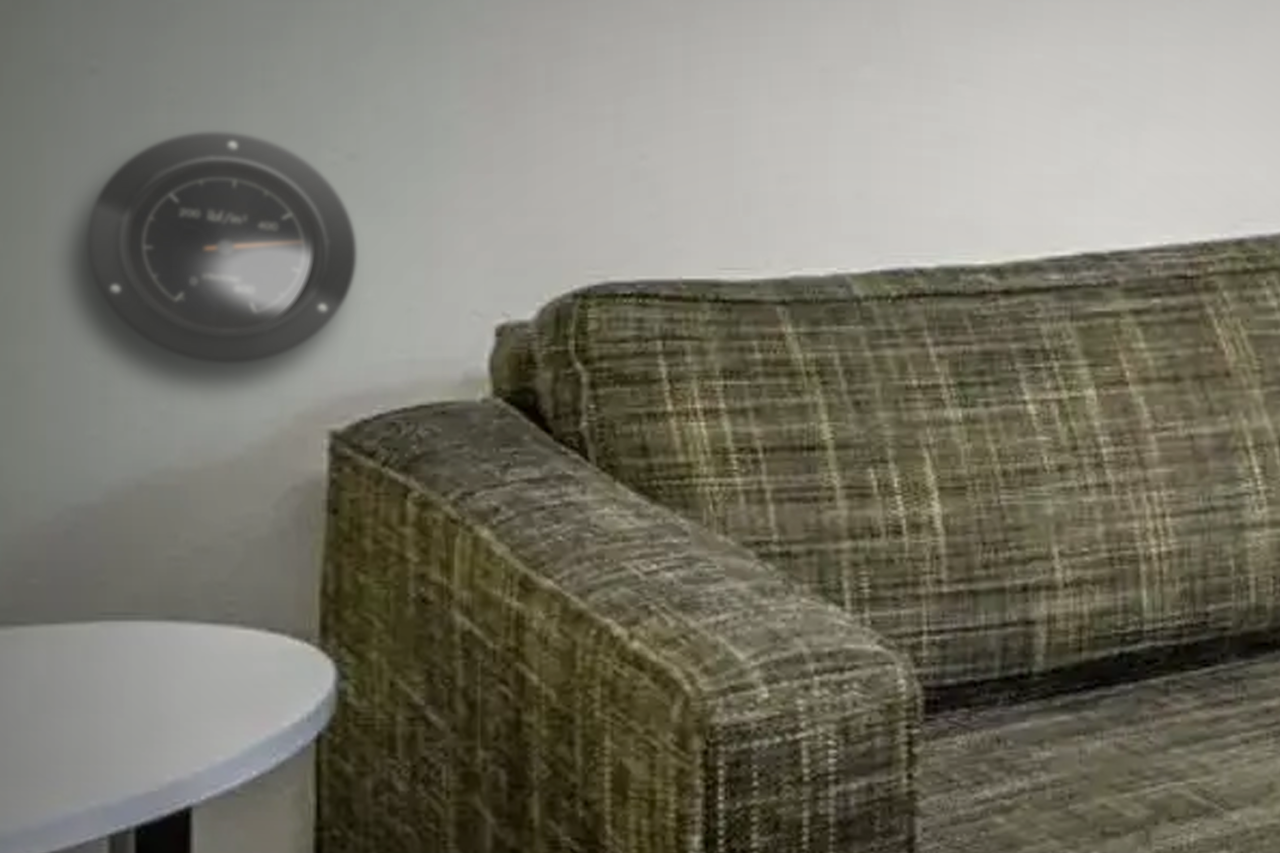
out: 450,psi
